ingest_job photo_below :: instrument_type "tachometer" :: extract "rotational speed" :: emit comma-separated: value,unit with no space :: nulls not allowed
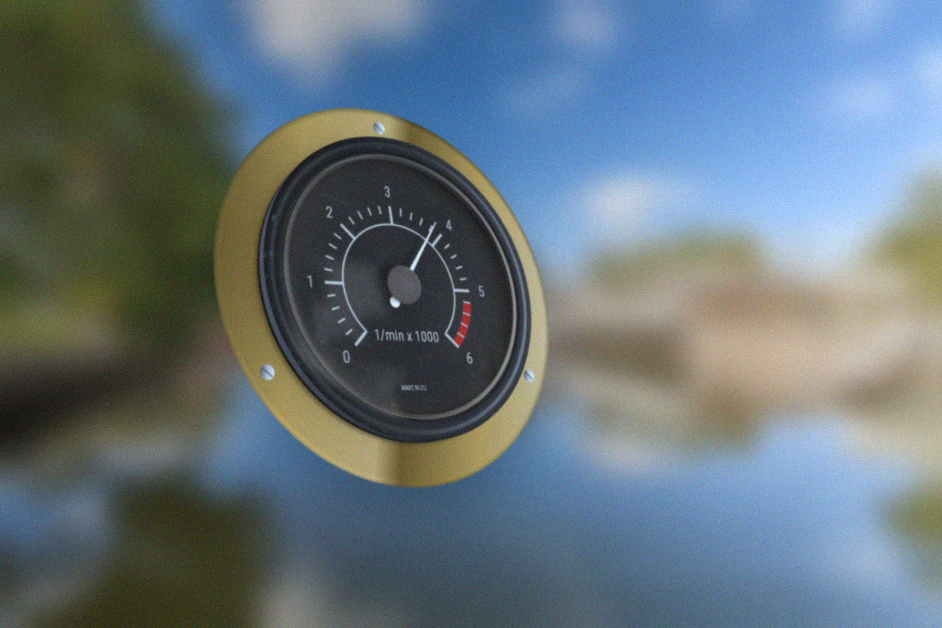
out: 3800,rpm
